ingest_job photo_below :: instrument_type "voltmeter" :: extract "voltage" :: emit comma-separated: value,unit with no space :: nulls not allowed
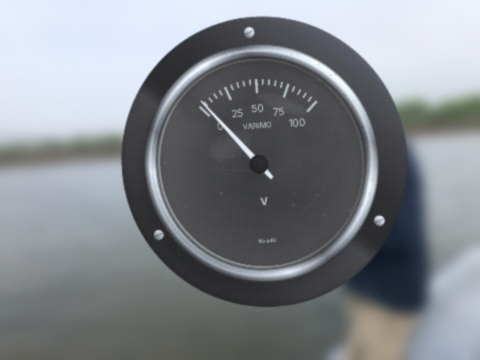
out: 5,V
